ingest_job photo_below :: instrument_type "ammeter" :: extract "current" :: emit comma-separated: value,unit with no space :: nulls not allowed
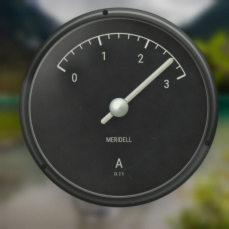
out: 2.6,A
